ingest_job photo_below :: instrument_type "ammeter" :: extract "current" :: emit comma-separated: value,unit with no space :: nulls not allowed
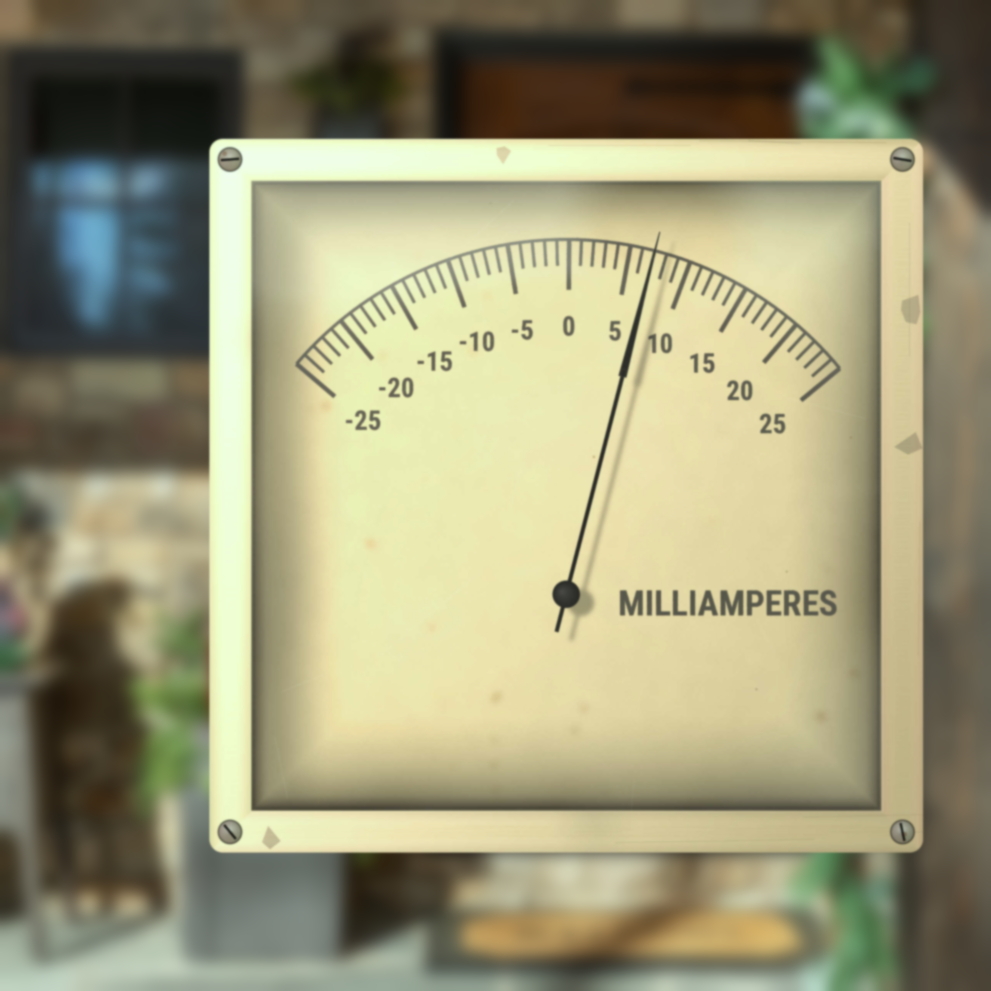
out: 7,mA
